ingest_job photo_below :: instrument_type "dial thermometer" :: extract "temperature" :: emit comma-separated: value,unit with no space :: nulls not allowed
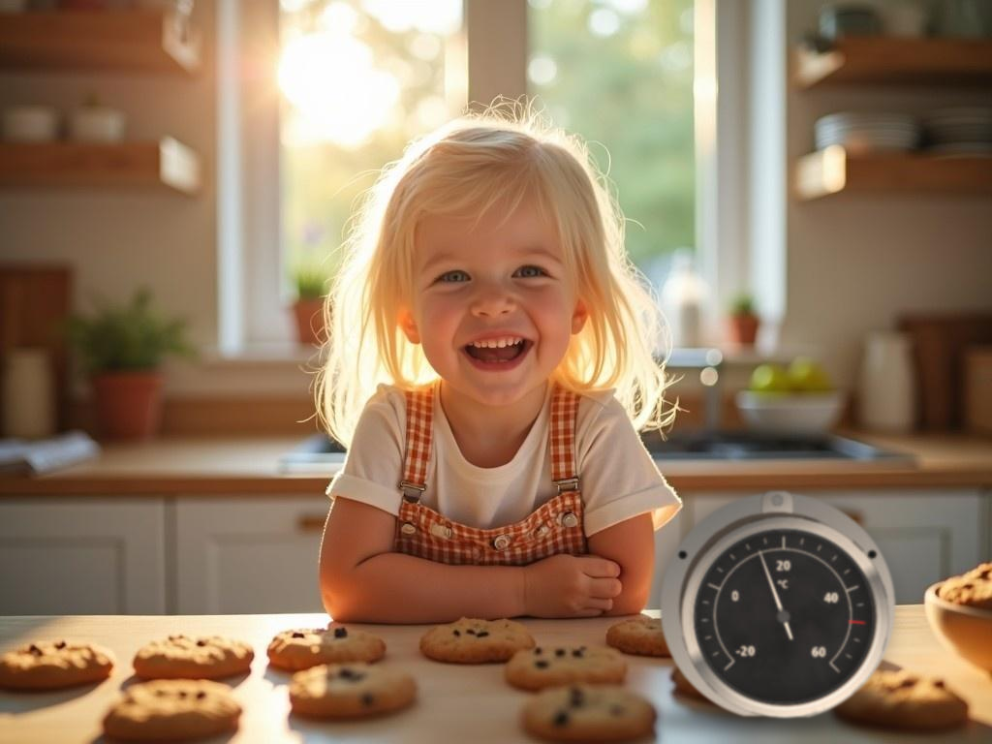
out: 14,°C
